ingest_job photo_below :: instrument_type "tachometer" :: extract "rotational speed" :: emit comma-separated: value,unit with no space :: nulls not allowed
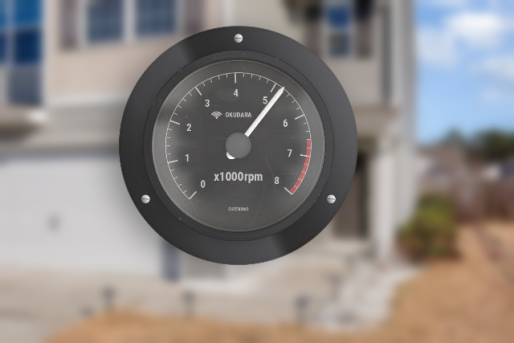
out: 5200,rpm
